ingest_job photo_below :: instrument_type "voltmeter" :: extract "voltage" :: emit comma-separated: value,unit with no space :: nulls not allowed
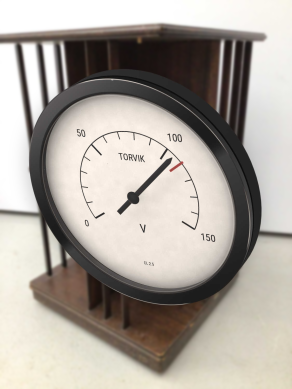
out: 105,V
